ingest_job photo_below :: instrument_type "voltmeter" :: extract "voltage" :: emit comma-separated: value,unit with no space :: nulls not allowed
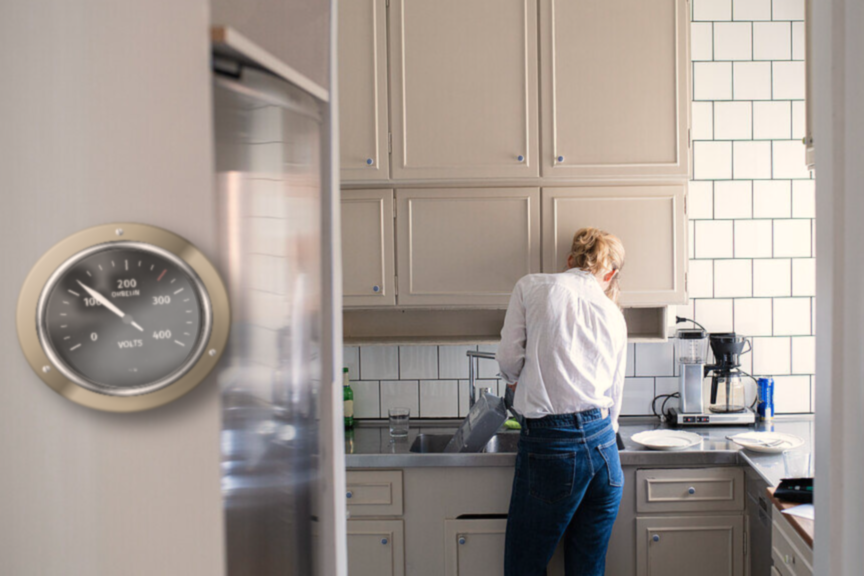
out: 120,V
